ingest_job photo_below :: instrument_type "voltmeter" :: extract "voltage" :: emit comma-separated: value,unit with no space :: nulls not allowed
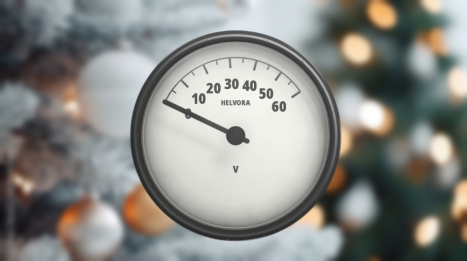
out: 0,V
